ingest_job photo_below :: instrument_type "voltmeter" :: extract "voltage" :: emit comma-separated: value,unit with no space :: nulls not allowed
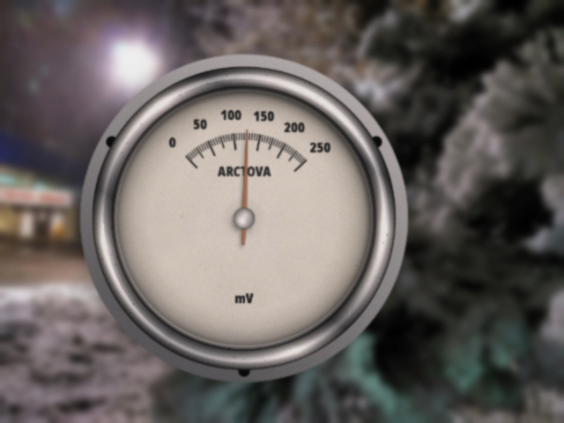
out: 125,mV
